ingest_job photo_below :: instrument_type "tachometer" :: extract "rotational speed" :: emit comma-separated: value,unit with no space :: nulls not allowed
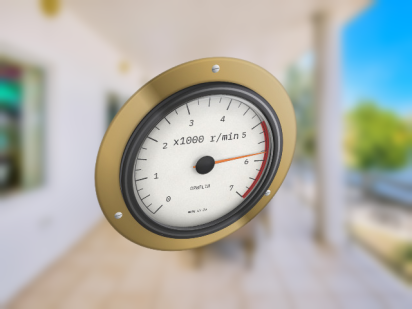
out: 5750,rpm
